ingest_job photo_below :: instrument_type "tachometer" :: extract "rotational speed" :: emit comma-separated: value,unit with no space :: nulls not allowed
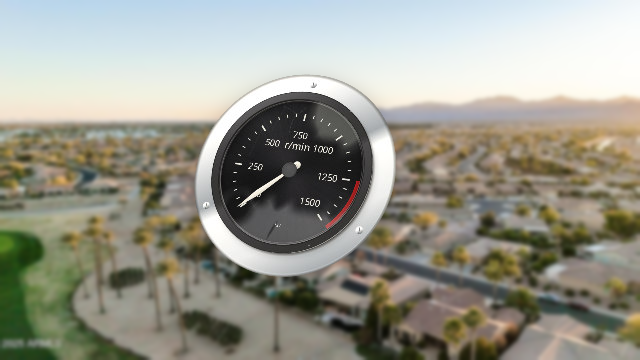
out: 0,rpm
